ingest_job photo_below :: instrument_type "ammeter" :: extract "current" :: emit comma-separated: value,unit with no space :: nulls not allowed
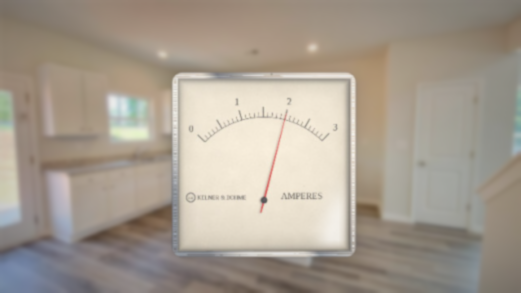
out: 2,A
